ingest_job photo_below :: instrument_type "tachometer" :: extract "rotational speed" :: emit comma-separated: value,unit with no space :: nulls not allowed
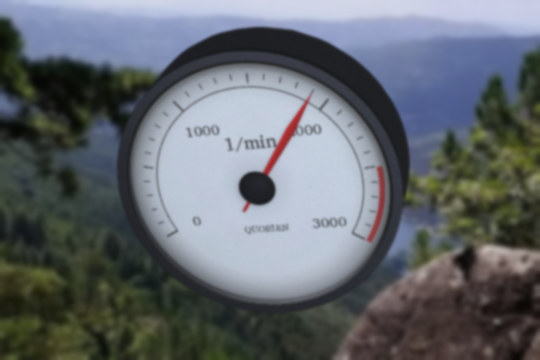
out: 1900,rpm
